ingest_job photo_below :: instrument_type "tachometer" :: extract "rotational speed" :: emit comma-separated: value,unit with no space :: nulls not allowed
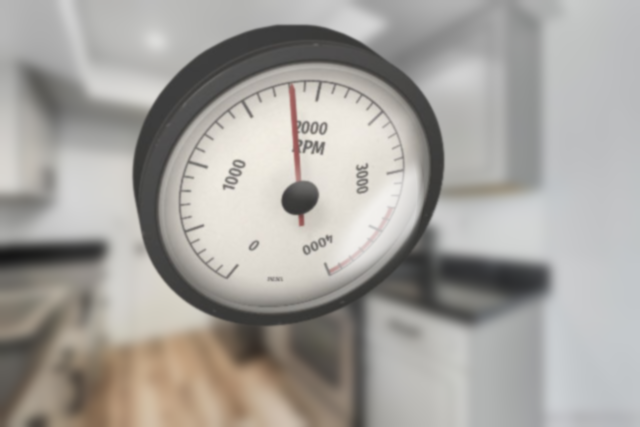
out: 1800,rpm
